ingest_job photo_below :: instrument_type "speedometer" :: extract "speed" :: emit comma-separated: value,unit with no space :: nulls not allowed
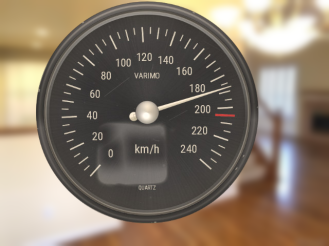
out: 187.5,km/h
